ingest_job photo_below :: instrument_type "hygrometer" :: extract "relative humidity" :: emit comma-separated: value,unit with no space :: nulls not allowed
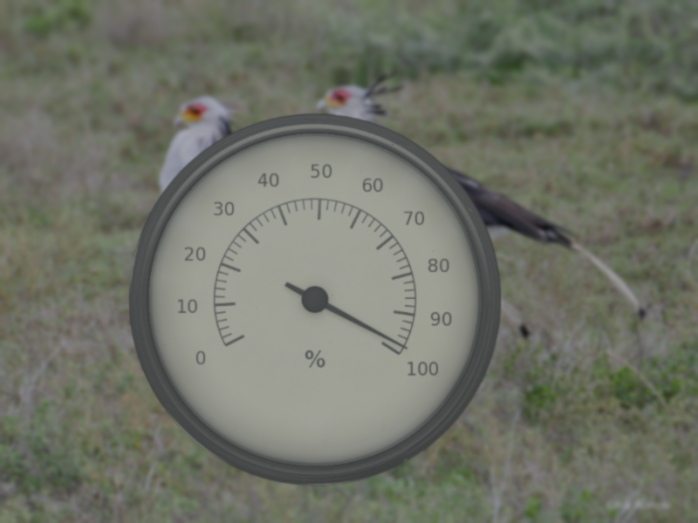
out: 98,%
